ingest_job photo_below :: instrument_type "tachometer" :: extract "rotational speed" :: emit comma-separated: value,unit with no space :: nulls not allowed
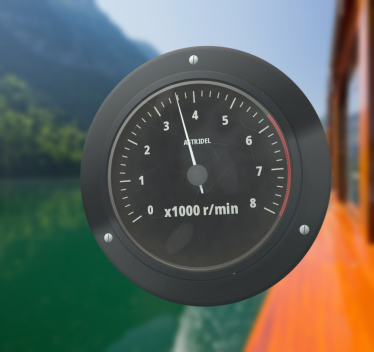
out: 3600,rpm
